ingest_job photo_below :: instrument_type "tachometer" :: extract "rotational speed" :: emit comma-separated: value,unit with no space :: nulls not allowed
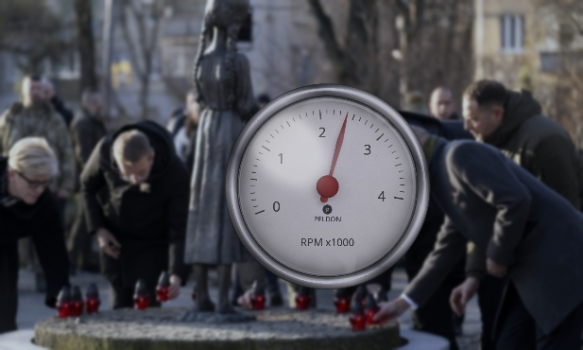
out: 2400,rpm
